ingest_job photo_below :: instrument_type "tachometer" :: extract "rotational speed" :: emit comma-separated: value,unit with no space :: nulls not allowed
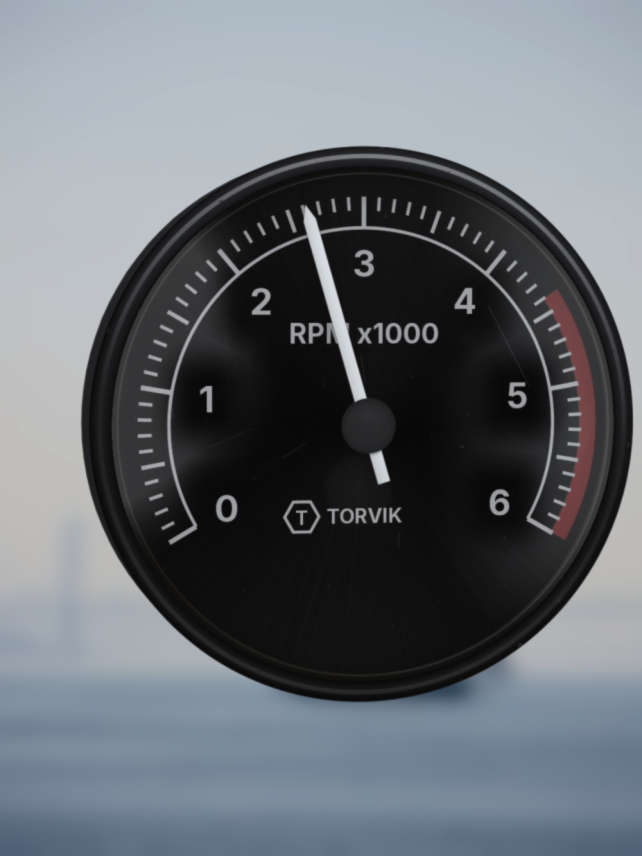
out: 2600,rpm
